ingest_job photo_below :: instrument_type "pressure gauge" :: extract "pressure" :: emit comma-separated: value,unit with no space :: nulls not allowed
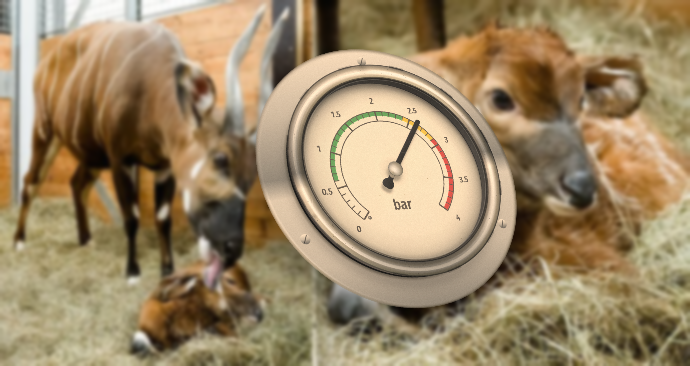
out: 2.6,bar
